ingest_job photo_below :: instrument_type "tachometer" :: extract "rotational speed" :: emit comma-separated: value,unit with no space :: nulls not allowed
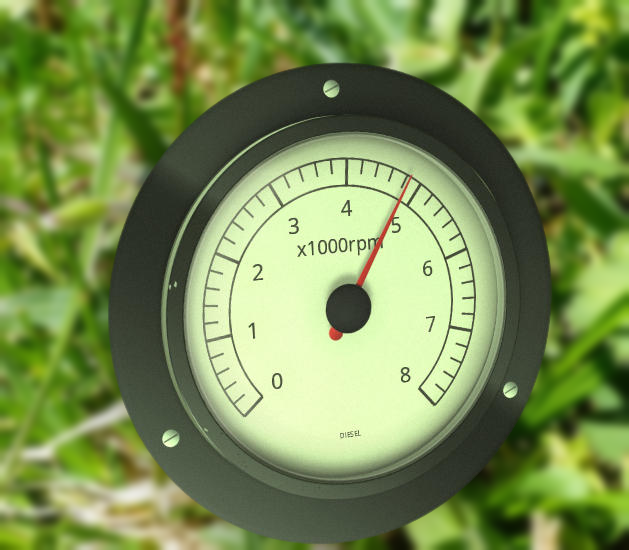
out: 4800,rpm
